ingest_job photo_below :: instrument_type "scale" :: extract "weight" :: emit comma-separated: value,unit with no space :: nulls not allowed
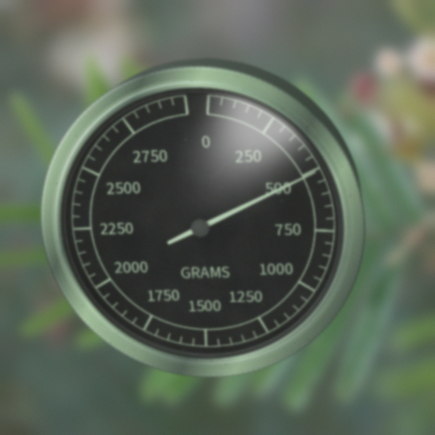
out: 500,g
